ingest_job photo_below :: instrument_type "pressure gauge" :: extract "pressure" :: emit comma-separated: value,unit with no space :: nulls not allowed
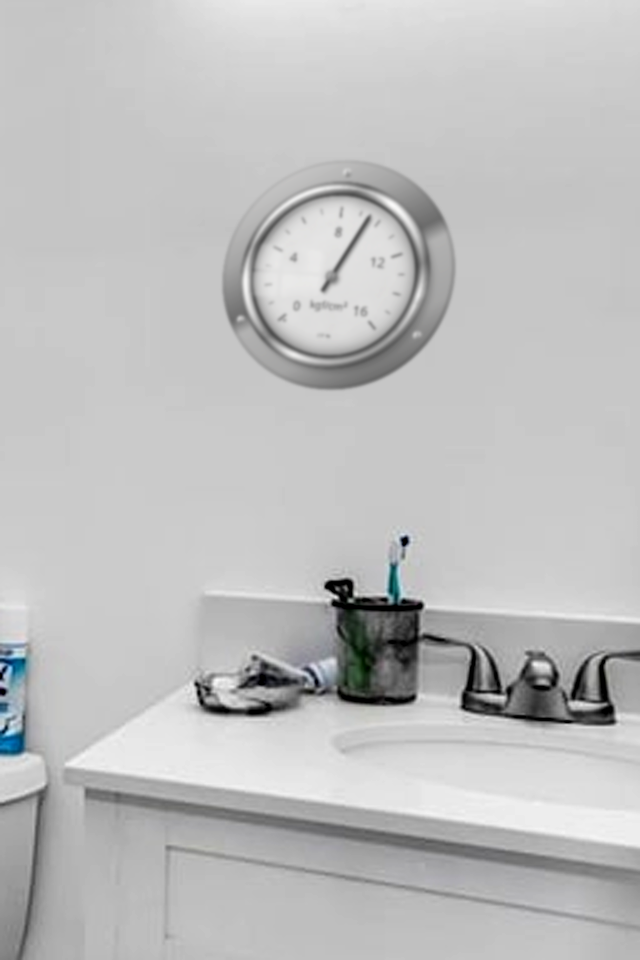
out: 9.5,kg/cm²
